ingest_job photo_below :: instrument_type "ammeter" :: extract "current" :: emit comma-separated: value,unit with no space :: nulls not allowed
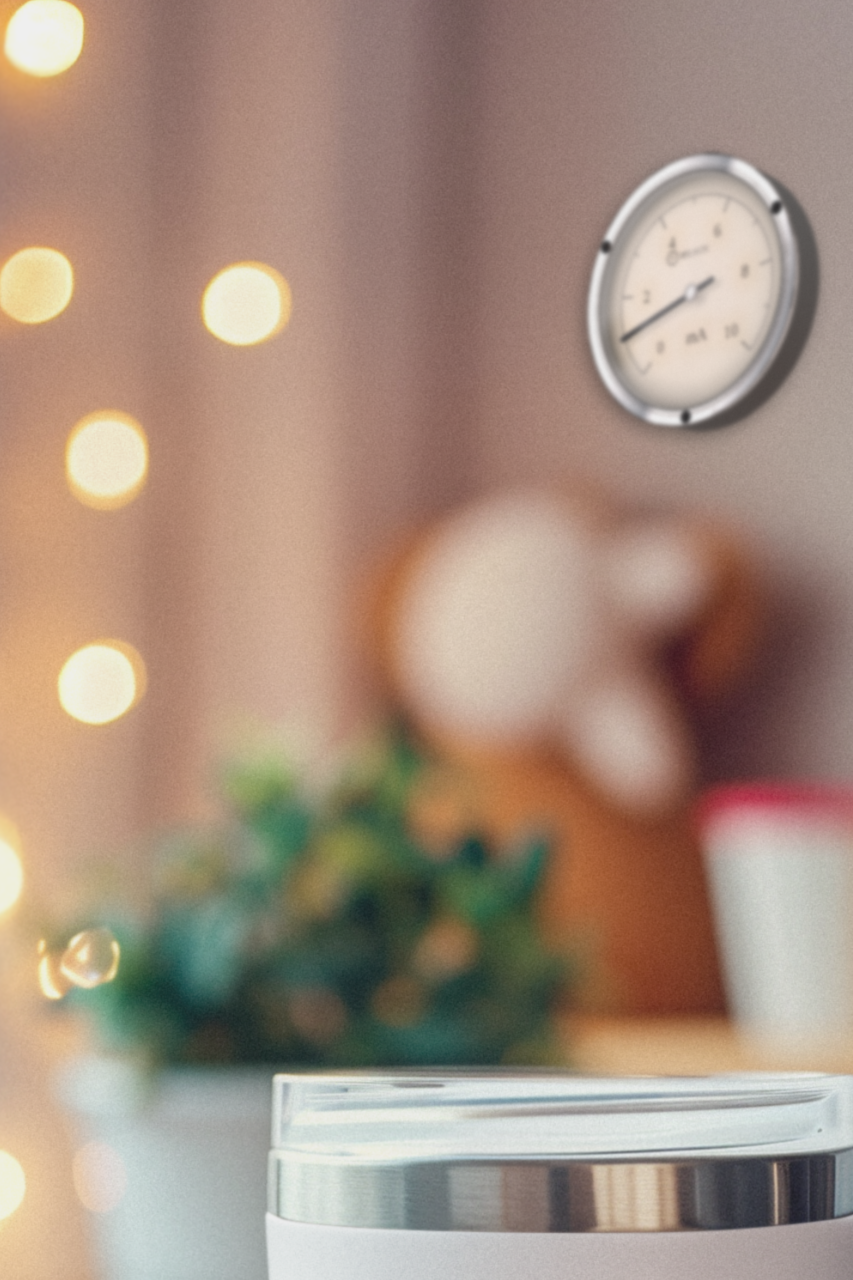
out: 1,mA
